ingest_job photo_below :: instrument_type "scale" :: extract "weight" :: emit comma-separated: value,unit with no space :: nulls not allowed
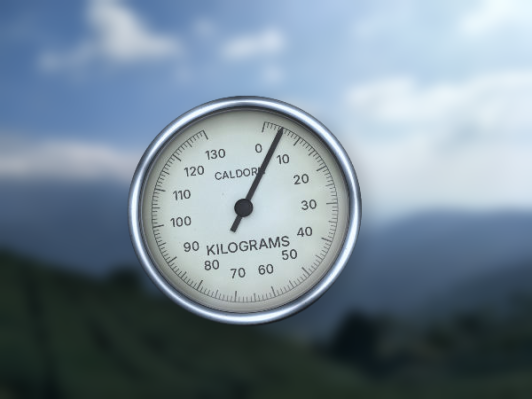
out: 5,kg
